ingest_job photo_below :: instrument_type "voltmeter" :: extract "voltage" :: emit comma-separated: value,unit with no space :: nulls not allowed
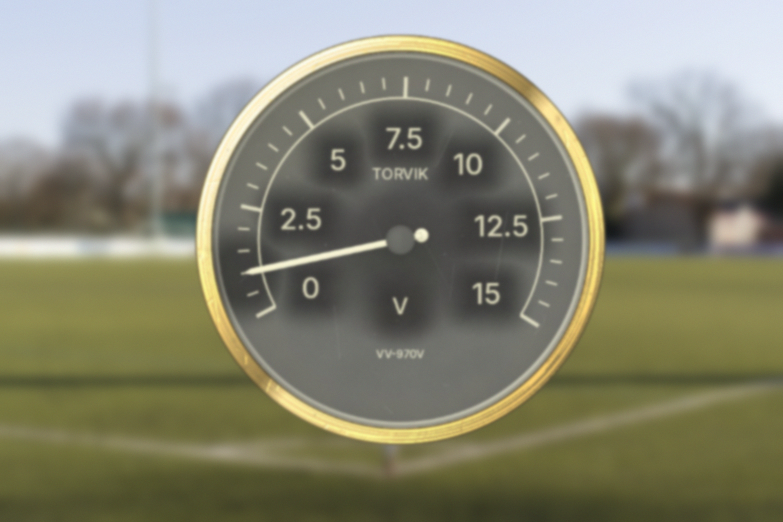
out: 1,V
